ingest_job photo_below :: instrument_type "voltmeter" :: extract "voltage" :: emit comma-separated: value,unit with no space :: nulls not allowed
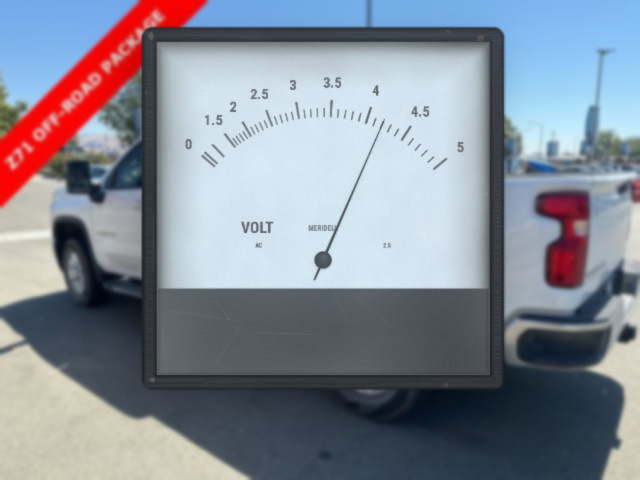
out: 4.2,V
